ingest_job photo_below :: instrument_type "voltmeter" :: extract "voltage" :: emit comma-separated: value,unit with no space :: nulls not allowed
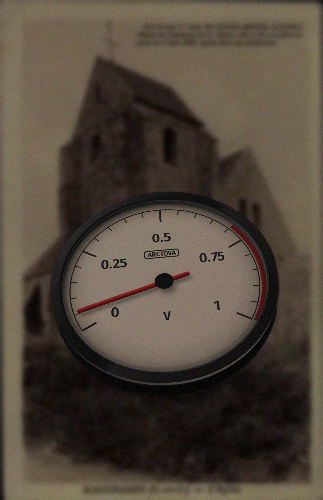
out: 0.05,V
